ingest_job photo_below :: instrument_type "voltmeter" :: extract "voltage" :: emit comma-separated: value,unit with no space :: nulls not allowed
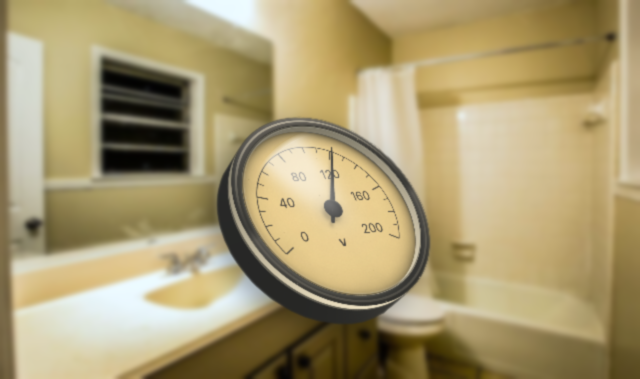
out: 120,V
